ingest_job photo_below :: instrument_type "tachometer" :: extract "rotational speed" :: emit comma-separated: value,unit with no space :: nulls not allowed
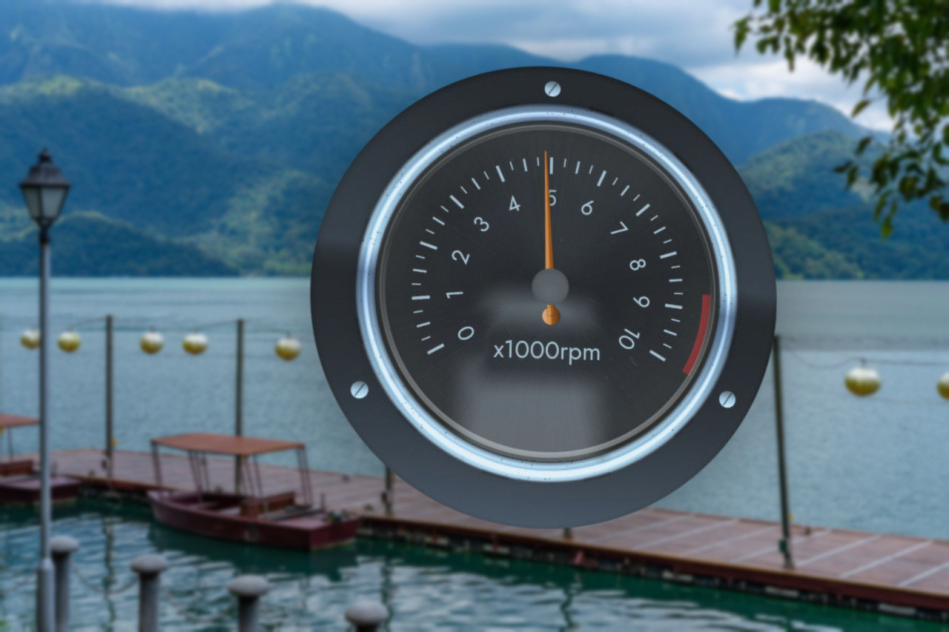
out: 4875,rpm
